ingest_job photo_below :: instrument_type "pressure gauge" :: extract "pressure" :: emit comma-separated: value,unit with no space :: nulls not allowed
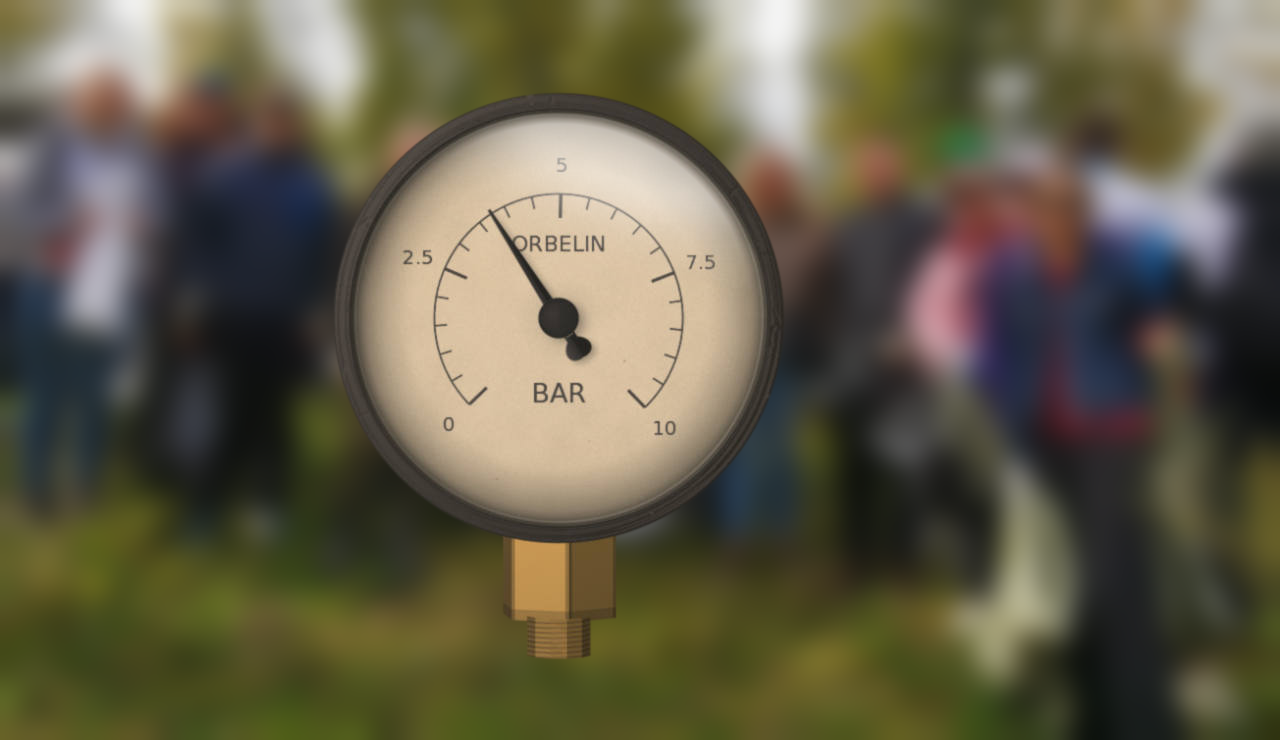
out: 3.75,bar
